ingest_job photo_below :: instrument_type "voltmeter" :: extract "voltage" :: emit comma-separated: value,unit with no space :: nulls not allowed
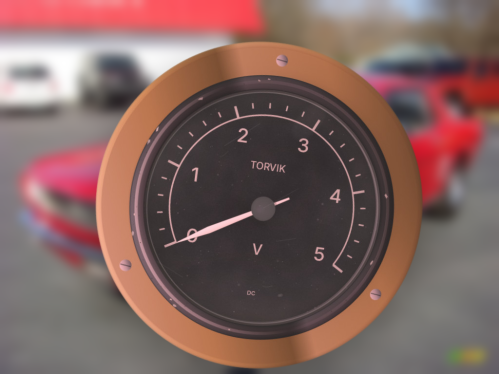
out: 0,V
